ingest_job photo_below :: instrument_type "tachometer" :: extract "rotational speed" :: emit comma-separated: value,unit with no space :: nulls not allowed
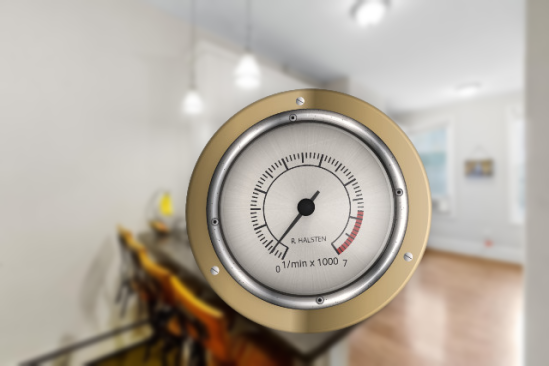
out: 300,rpm
